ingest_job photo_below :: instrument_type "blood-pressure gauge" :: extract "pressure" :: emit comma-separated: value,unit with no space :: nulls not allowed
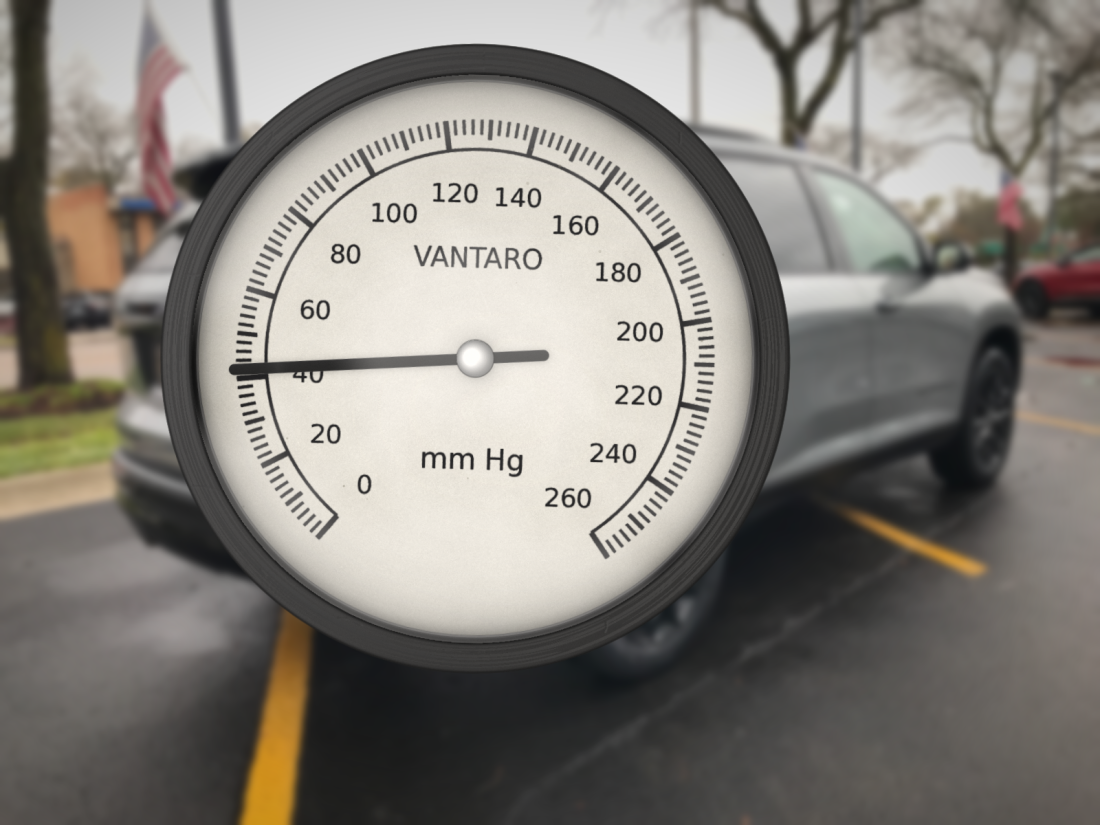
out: 42,mmHg
